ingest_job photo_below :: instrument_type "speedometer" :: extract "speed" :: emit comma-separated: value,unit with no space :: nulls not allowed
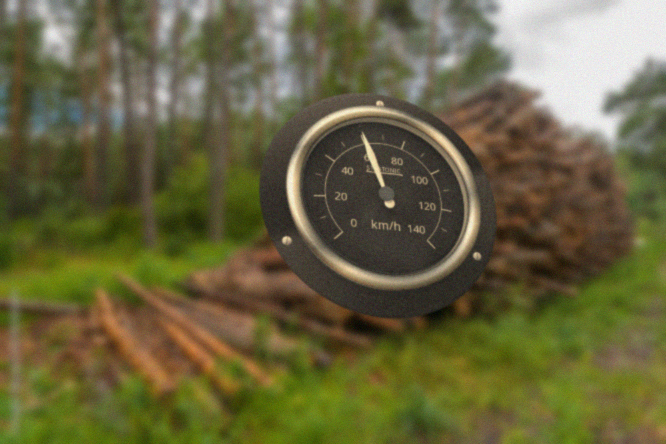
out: 60,km/h
